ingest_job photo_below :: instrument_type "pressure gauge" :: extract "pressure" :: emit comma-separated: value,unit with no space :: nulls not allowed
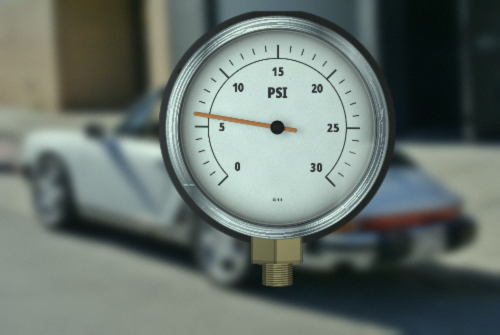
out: 6,psi
